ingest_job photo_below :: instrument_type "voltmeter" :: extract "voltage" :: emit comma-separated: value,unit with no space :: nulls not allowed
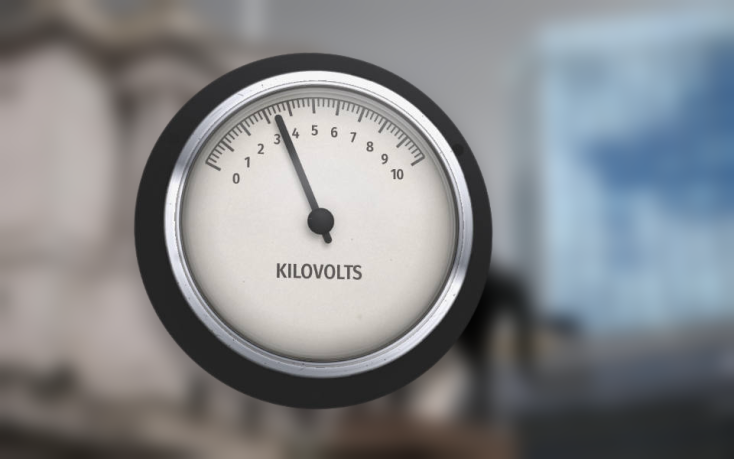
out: 3.4,kV
